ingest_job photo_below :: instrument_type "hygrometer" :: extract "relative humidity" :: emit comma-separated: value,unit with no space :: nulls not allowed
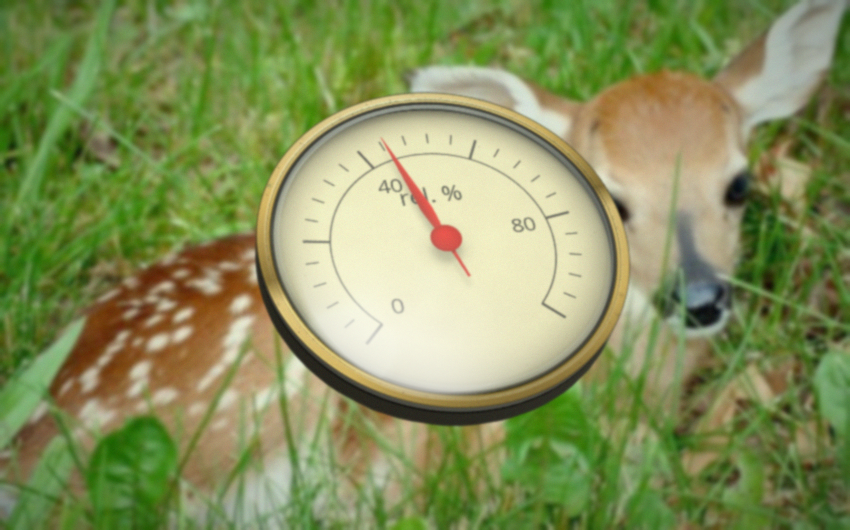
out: 44,%
